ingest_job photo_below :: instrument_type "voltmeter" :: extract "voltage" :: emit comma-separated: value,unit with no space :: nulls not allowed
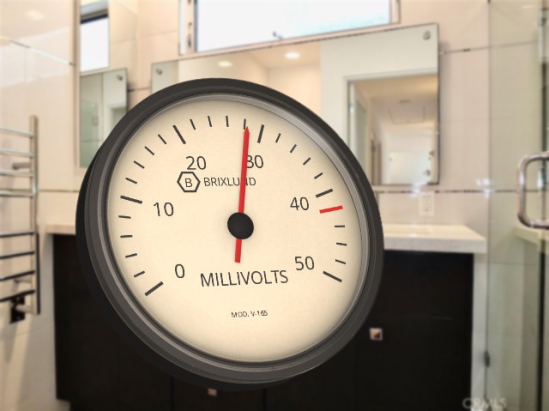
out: 28,mV
